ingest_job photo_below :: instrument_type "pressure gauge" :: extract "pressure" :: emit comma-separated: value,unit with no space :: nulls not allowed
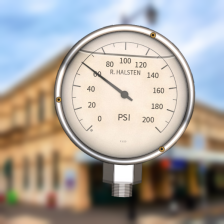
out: 60,psi
